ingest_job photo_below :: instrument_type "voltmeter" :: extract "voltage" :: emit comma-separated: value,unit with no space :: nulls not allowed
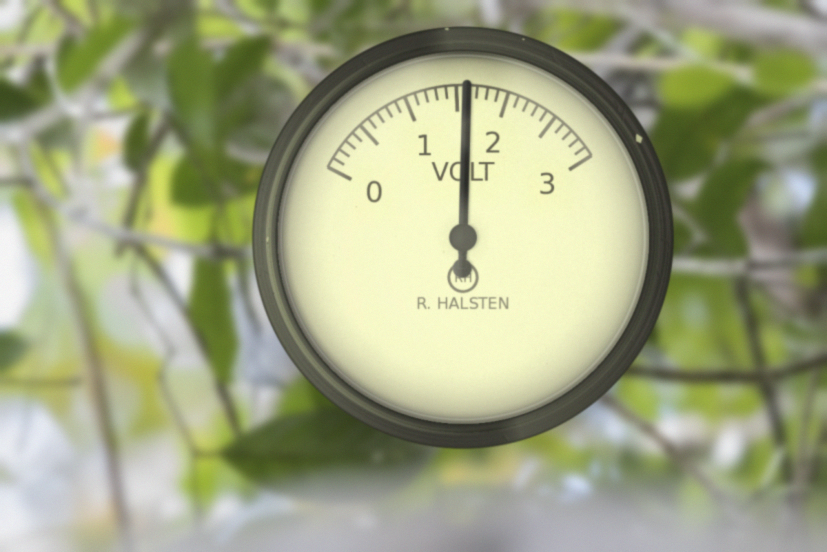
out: 1.6,V
